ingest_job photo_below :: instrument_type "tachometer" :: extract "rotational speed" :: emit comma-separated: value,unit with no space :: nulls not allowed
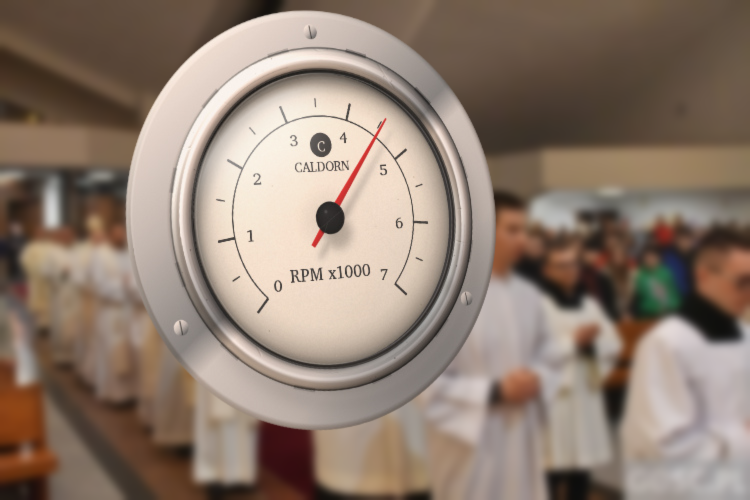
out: 4500,rpm
